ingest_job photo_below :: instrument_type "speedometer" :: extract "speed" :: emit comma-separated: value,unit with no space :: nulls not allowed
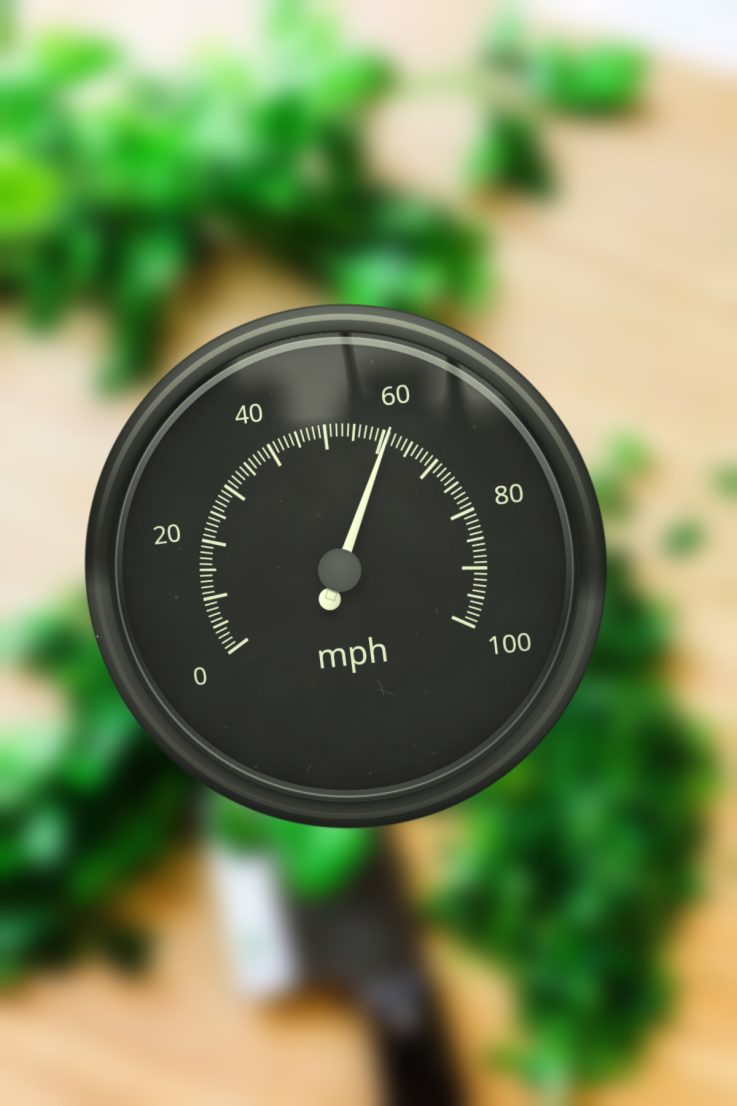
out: 61,mph
